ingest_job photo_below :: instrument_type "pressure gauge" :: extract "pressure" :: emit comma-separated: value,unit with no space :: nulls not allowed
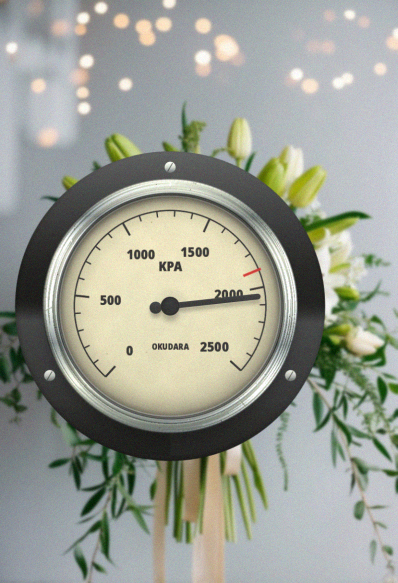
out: 2050,kPa
